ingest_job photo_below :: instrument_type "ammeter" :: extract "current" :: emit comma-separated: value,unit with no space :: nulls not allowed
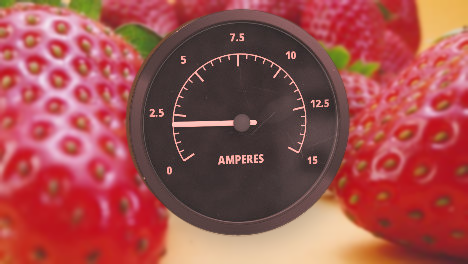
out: 2,A
